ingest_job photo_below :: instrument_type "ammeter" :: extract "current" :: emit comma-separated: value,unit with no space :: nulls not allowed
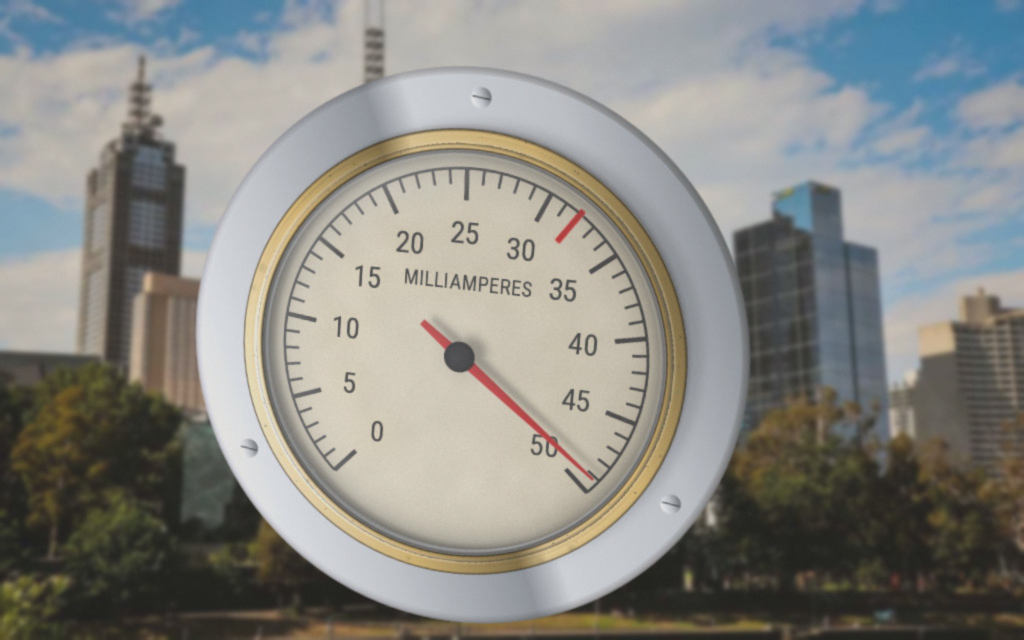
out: 49,mA
